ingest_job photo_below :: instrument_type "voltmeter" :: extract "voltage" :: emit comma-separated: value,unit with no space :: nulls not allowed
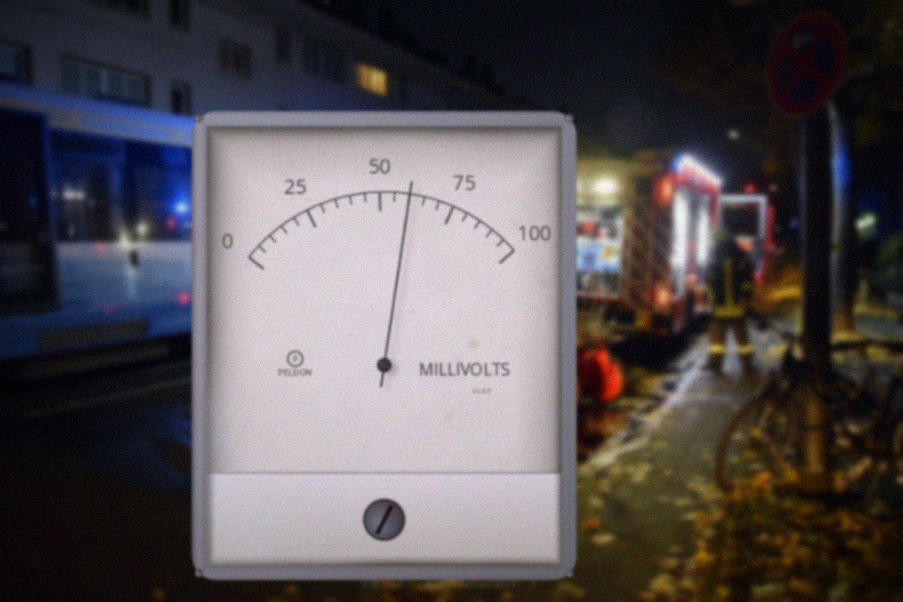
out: 60,mV
